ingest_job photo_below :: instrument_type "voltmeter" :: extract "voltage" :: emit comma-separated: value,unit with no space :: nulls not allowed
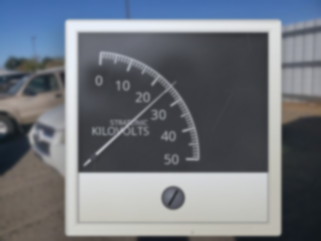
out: 25,kV
